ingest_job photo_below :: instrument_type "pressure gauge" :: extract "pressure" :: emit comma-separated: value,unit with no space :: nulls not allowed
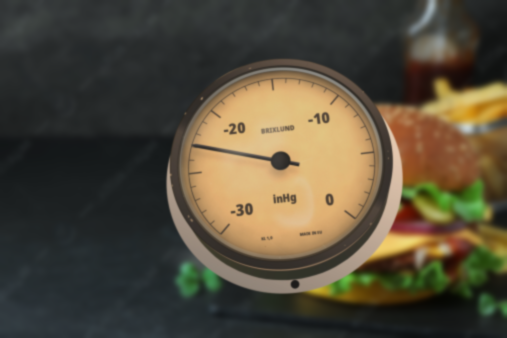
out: -23,inHg
